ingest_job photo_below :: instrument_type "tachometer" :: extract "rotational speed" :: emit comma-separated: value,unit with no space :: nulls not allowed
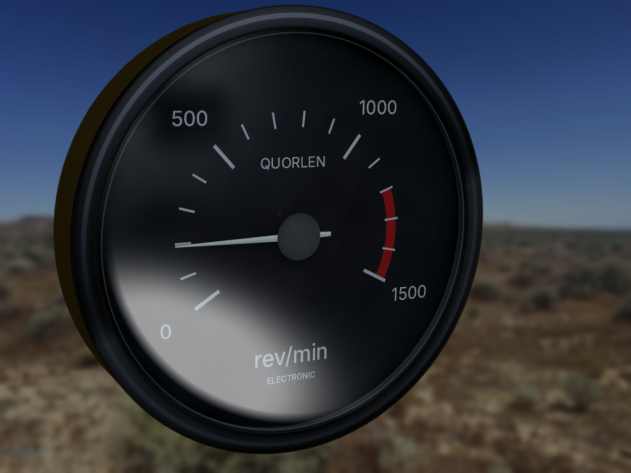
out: 200,rpm
